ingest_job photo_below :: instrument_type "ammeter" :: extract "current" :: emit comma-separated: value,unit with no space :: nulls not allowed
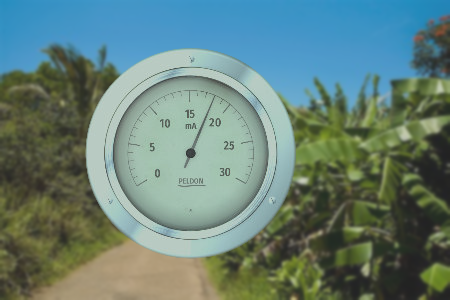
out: 18,mA
